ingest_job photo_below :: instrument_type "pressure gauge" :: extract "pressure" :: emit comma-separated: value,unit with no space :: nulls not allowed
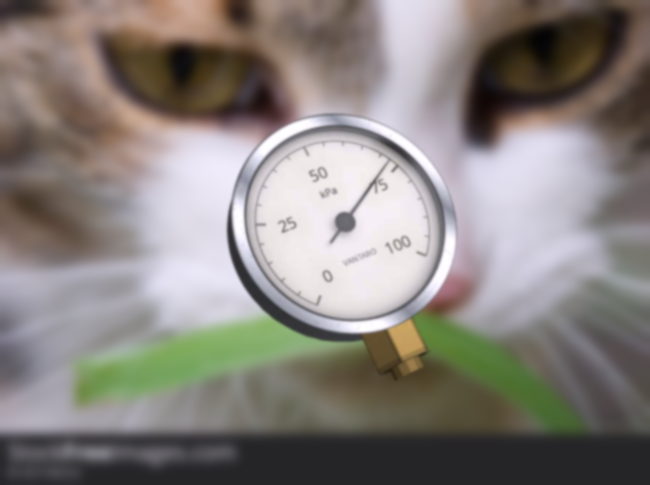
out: 72.5,kPa
